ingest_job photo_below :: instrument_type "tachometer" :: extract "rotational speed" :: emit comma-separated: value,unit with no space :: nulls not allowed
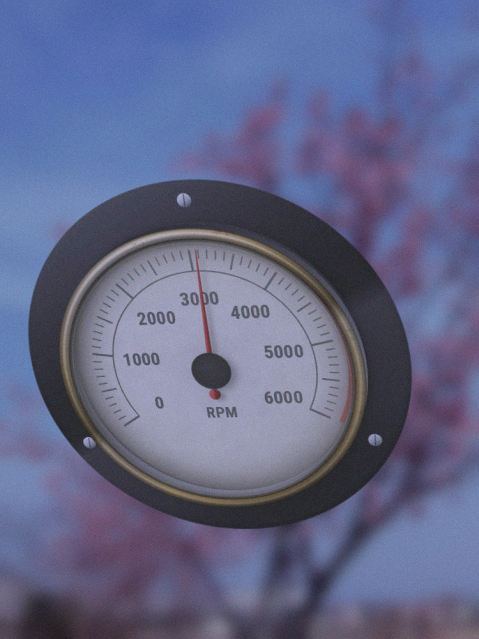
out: 3100,rpm
